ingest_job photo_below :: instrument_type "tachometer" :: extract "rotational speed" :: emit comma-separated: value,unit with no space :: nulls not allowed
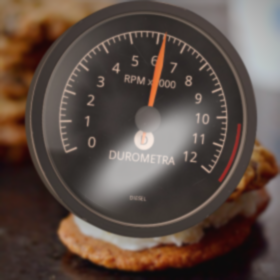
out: 6200,rpm
